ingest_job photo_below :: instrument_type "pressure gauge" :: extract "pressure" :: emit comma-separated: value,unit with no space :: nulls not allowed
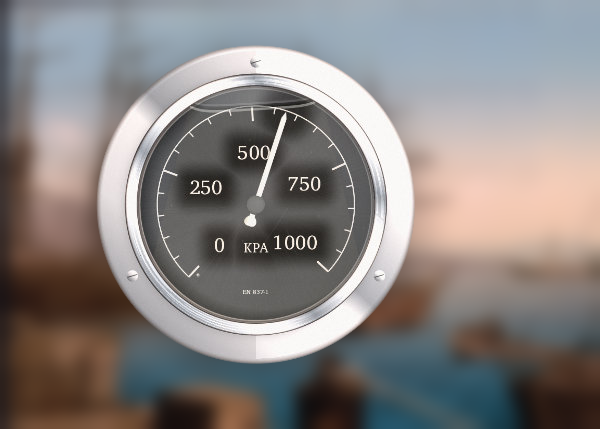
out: 575,kPa
